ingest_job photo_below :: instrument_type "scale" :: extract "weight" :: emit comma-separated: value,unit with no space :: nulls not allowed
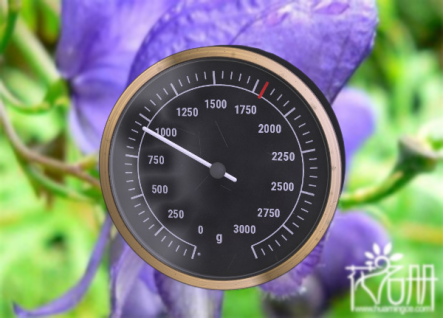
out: 950,g
